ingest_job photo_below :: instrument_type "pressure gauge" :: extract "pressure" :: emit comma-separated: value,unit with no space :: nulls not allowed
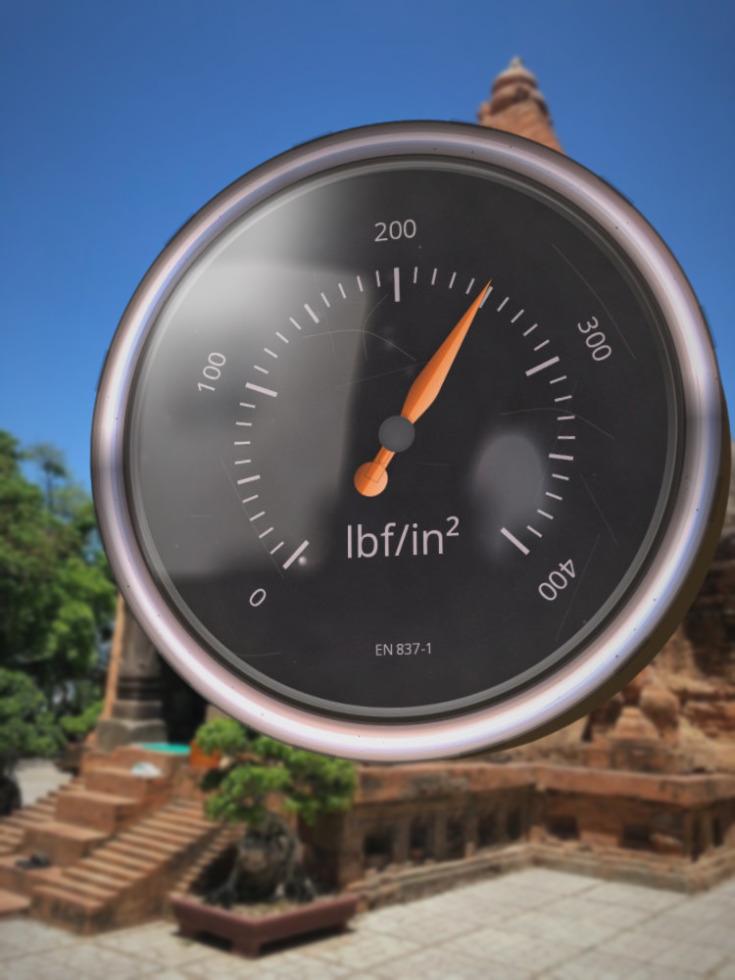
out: 250,psi
